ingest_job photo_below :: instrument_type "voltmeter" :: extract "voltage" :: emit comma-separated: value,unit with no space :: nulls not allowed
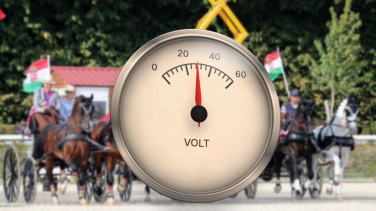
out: 28,V
